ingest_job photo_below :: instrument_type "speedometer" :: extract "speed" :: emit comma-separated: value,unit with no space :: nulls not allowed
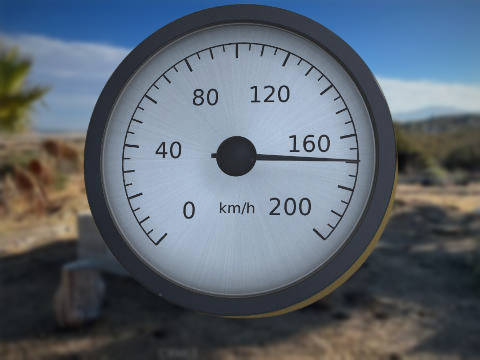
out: 170,km/h
